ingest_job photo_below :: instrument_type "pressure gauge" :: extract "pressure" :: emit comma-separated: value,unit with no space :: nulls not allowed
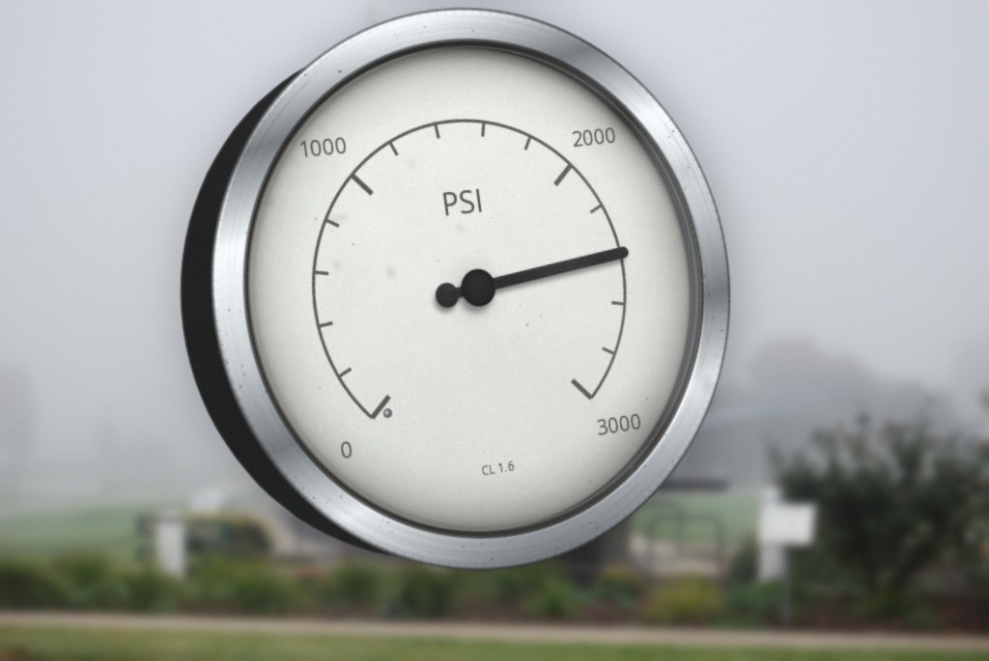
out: 2400,psi
